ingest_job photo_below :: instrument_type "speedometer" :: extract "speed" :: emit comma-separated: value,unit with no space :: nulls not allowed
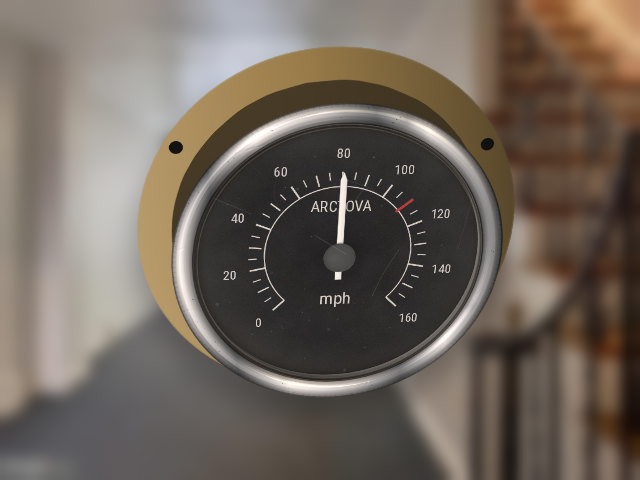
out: 80,mph
